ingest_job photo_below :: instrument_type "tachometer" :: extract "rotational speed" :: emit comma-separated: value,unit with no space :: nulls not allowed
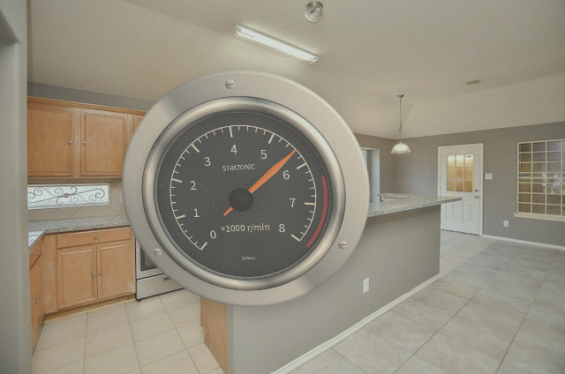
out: 5600,rpm
